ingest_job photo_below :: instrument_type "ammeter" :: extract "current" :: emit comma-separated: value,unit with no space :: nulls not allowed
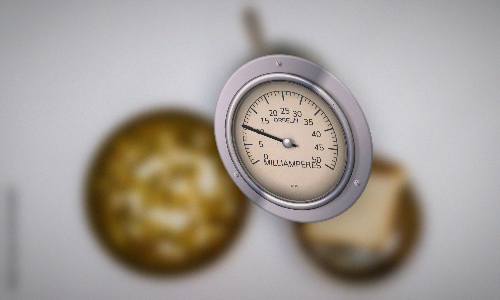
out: 10,mA
